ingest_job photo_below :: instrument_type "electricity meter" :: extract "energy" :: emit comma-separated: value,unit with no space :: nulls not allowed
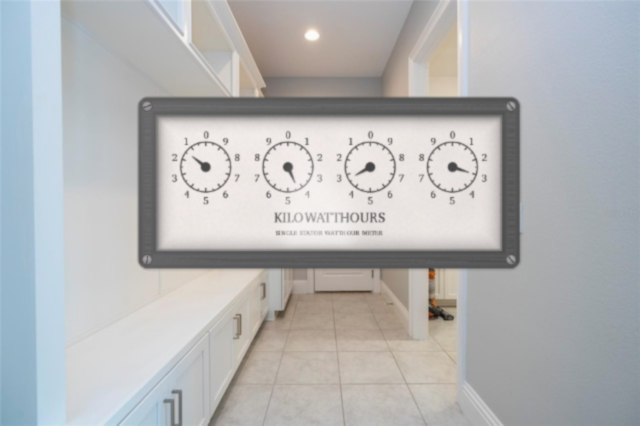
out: 1433,kWh
